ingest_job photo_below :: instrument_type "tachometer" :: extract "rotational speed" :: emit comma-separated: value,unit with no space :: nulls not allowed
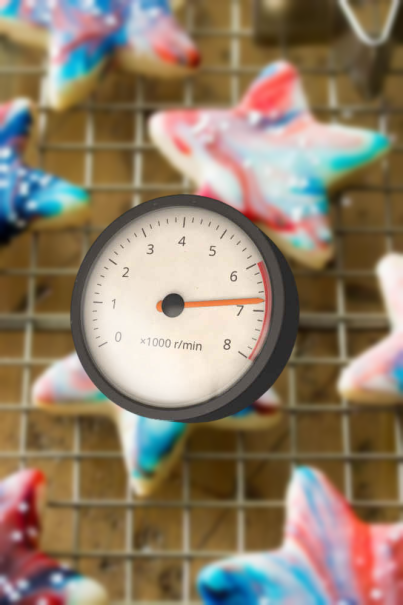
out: 6800,rpm
